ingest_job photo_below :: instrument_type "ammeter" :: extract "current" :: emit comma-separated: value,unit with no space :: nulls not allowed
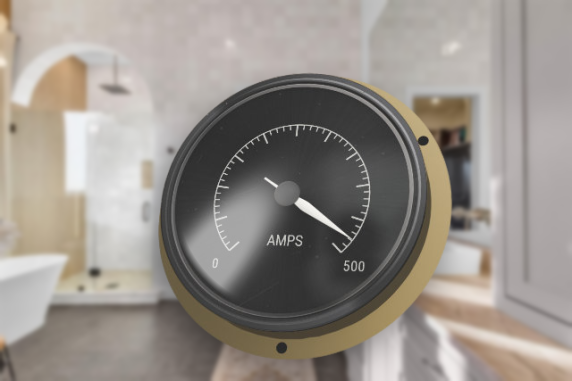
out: 480,A
